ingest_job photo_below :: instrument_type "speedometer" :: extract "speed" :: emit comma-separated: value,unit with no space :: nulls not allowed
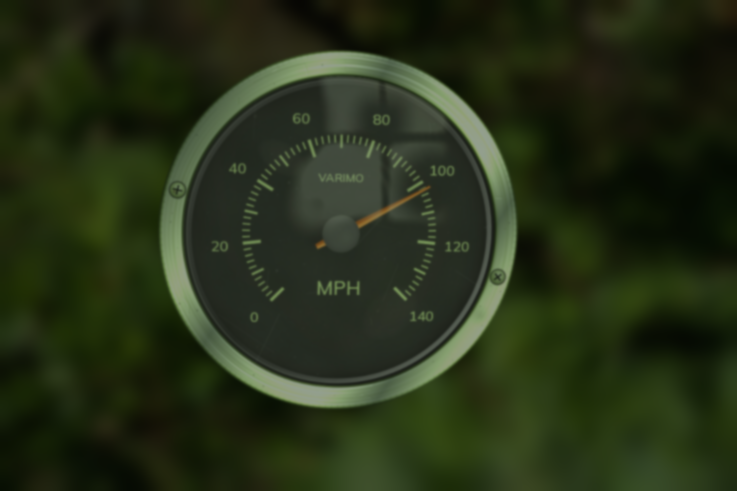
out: 102,mph
